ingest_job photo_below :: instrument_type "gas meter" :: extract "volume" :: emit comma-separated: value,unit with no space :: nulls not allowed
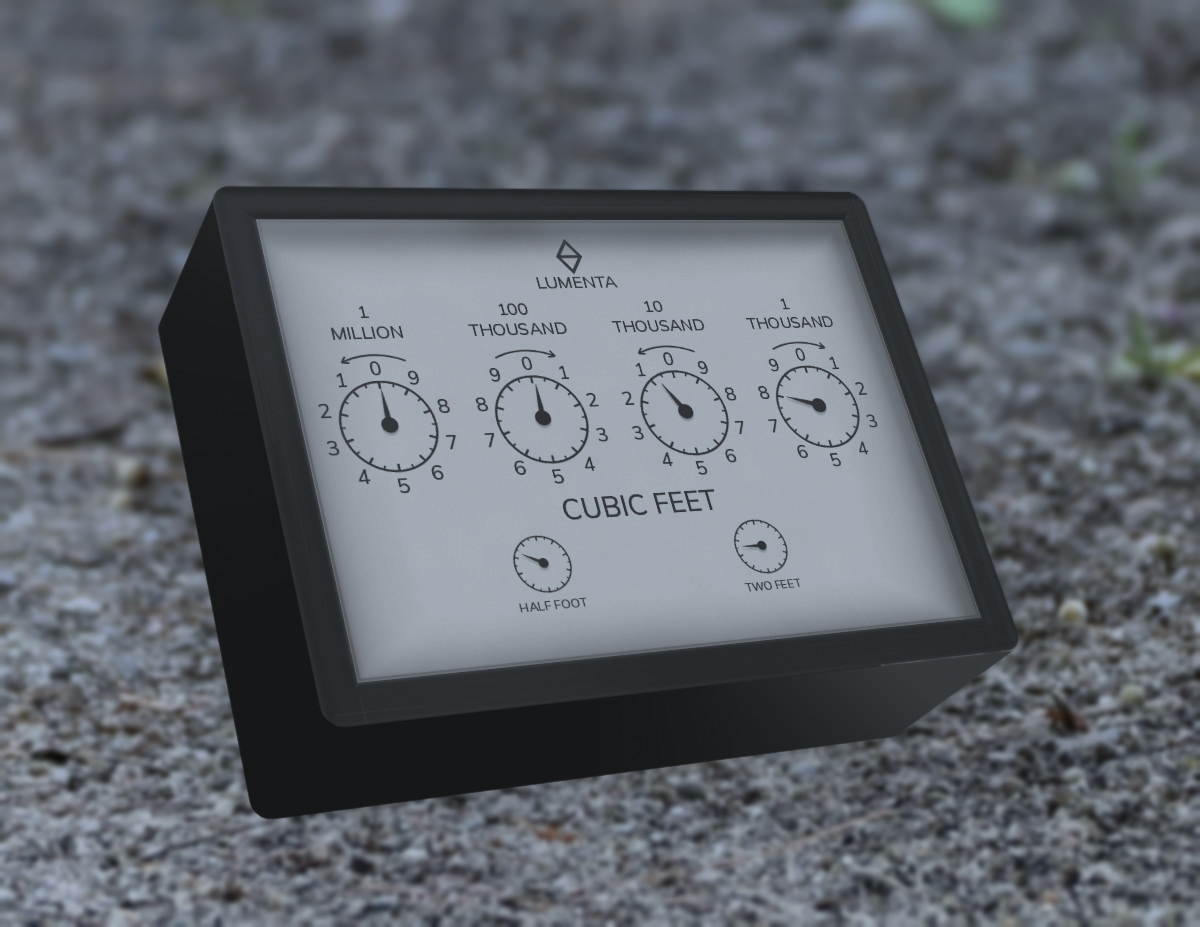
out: 800,ft³
